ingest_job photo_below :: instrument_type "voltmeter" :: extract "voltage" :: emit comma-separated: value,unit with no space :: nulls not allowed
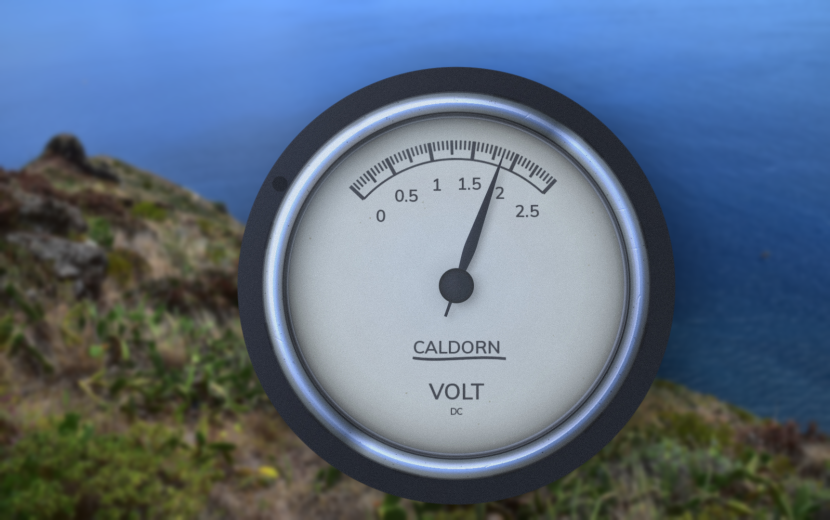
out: 1.85,V
